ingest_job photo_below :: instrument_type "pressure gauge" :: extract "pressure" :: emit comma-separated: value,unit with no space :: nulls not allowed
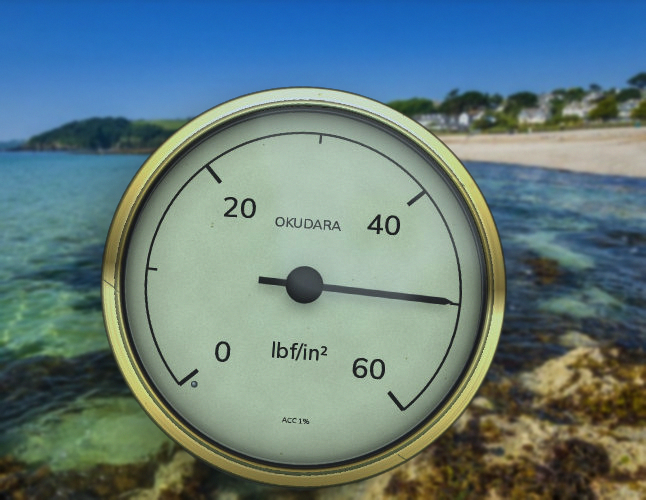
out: 50,psi
